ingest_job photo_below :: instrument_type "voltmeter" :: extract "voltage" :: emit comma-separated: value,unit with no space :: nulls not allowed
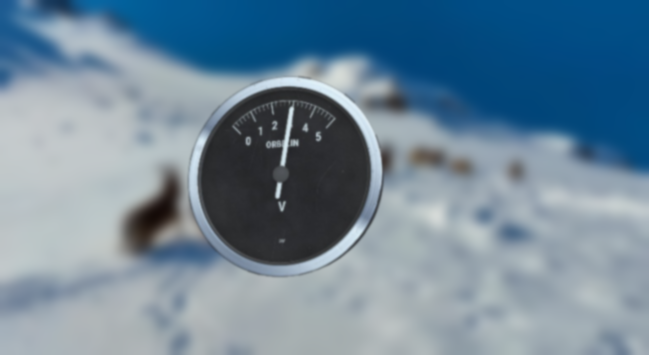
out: 3,V
